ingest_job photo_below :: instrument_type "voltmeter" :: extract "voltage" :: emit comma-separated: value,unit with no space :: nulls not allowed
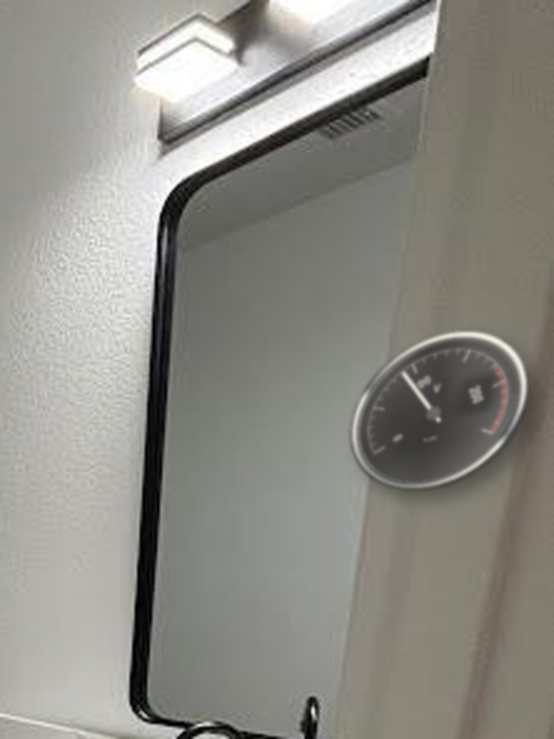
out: 90,V
